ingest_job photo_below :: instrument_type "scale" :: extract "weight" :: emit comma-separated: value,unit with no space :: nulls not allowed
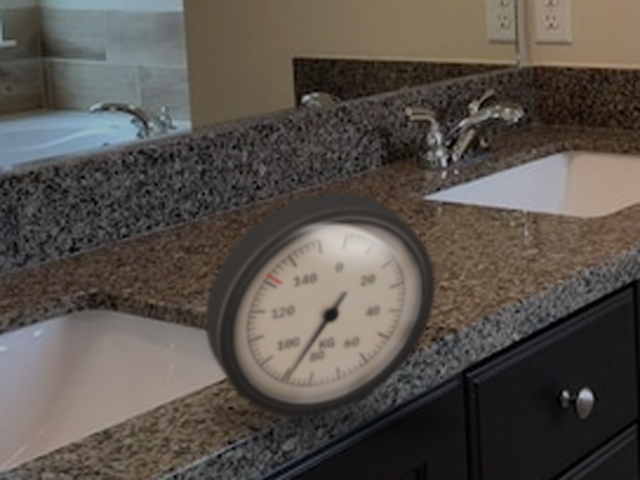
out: 90,kg
